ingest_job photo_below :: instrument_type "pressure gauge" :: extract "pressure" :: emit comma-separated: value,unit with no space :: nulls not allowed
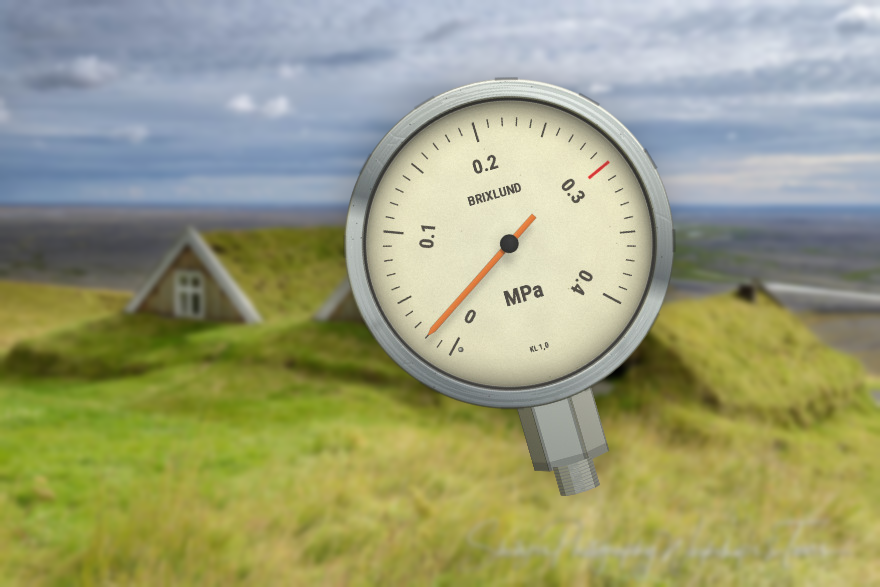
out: 0.02,MPa
